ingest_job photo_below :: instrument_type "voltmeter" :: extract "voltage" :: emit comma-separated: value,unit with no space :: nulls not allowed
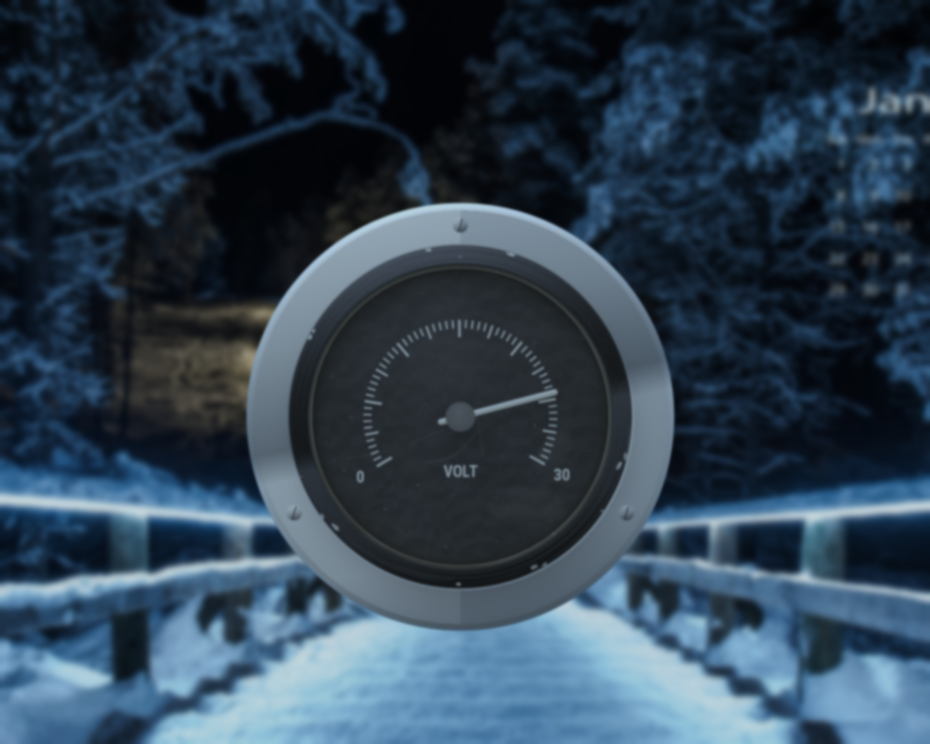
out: 24.5,V
